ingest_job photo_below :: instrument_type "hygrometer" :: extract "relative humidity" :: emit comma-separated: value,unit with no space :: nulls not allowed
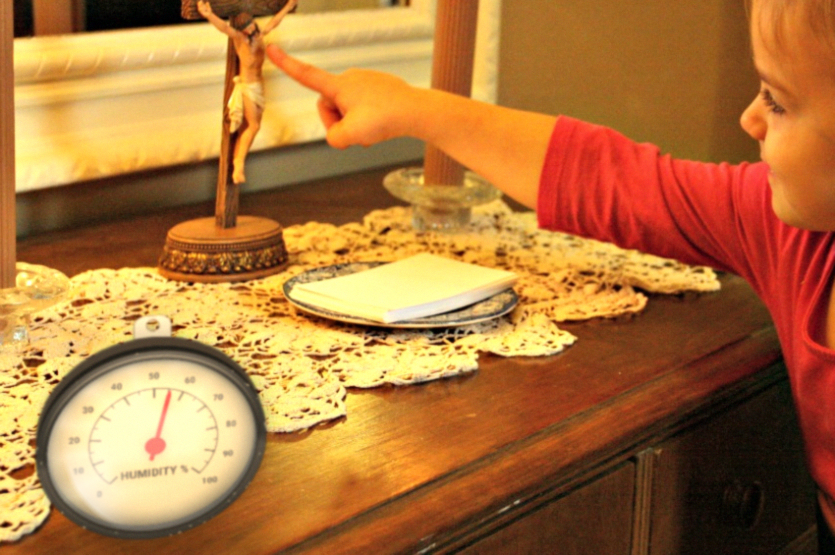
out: 55,%
